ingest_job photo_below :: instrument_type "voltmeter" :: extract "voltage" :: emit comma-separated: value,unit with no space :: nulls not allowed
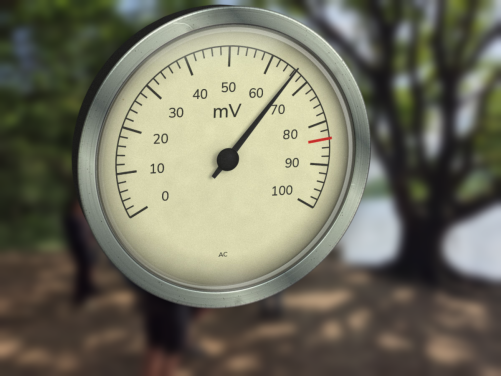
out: 66,mV
